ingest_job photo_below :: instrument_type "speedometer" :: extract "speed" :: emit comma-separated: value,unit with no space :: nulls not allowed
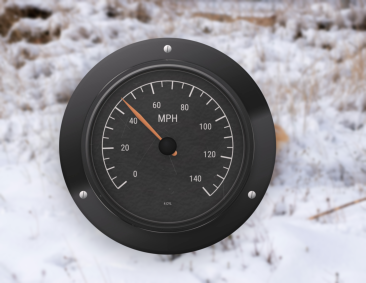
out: 45,mph
